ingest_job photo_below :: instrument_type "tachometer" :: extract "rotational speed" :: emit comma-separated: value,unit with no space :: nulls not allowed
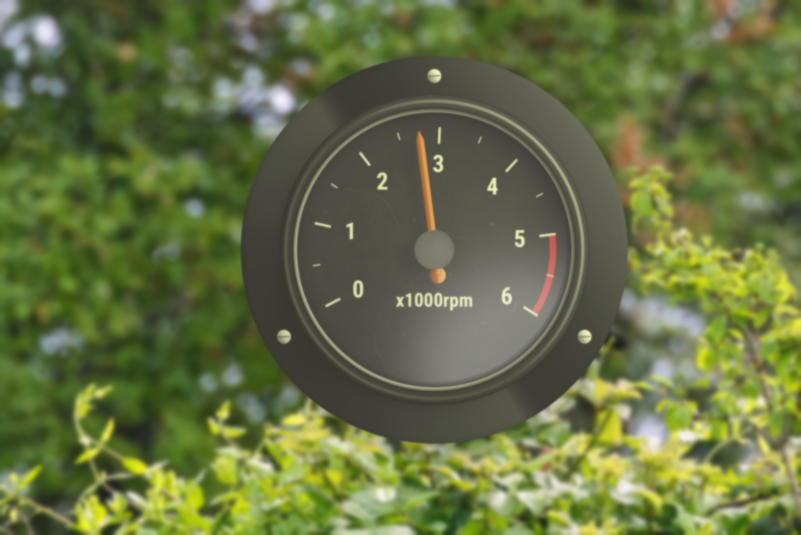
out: 2750,rpm
